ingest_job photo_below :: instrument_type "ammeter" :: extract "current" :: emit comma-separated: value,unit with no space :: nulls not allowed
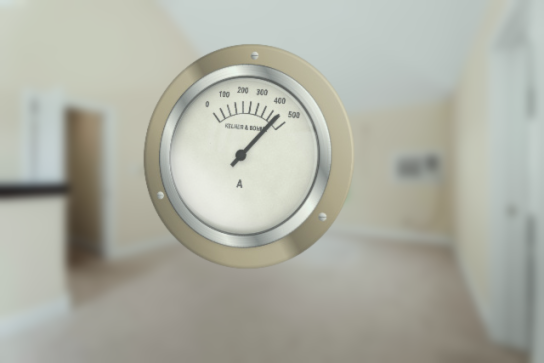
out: 450,A
